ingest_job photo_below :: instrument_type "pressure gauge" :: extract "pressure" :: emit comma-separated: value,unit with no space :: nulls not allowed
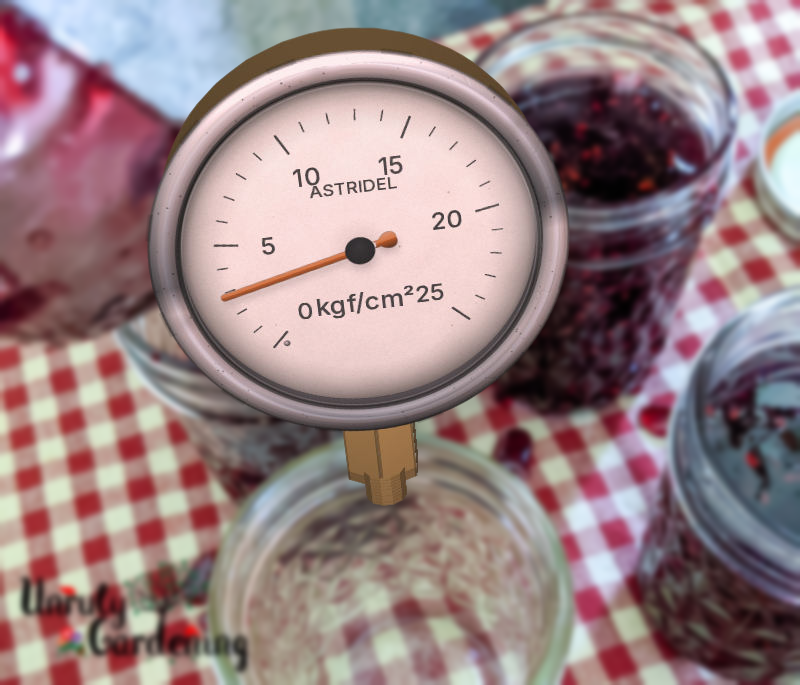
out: 3,kg/cm²
